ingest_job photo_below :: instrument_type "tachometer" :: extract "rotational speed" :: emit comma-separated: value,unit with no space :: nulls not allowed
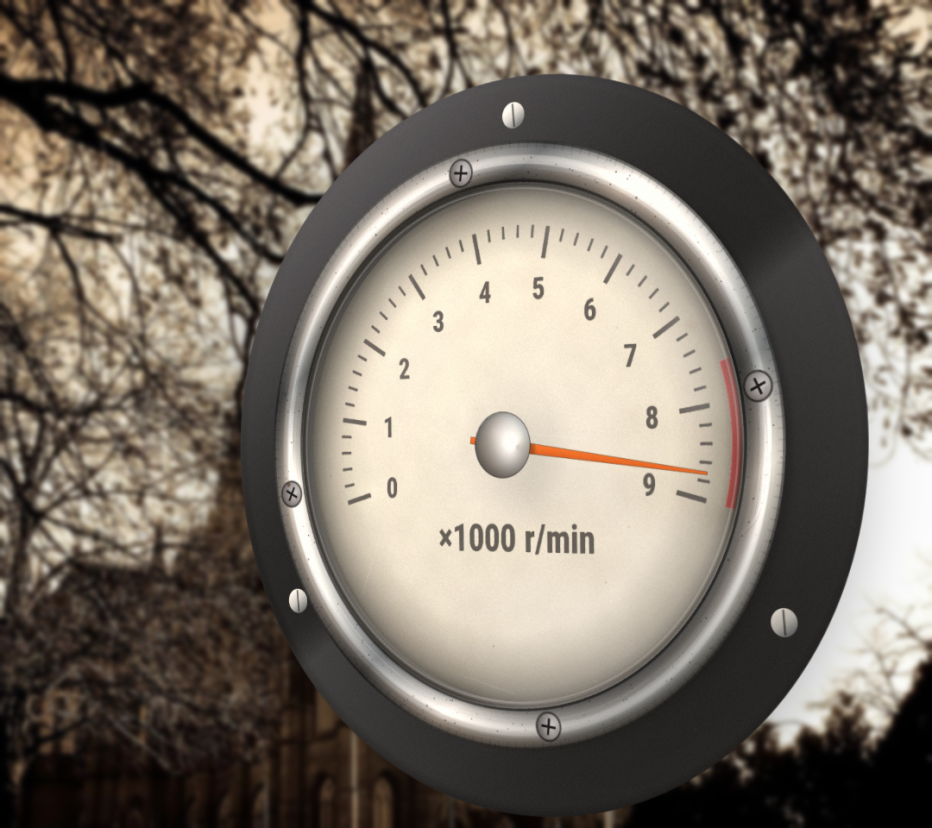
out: 8700,rpm
